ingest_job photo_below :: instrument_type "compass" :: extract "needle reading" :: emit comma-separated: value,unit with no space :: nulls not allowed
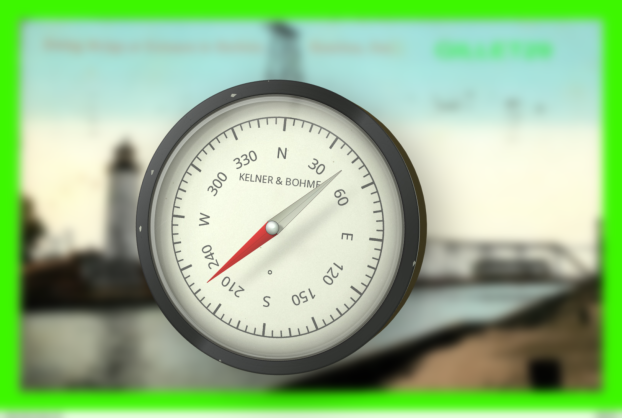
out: 225,°
